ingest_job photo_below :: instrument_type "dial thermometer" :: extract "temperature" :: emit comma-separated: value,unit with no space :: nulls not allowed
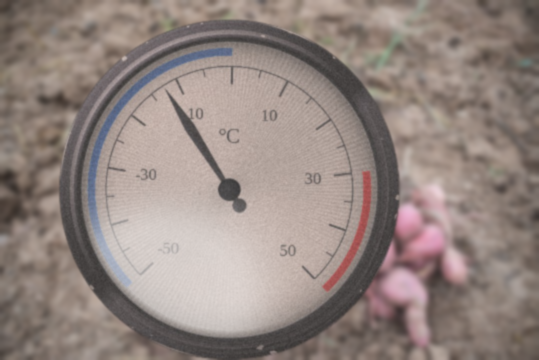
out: -12.5,°C
